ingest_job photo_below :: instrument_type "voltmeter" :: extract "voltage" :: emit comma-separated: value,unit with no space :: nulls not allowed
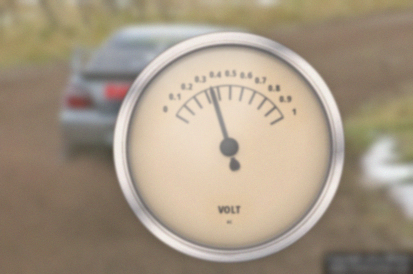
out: 0.35,V
